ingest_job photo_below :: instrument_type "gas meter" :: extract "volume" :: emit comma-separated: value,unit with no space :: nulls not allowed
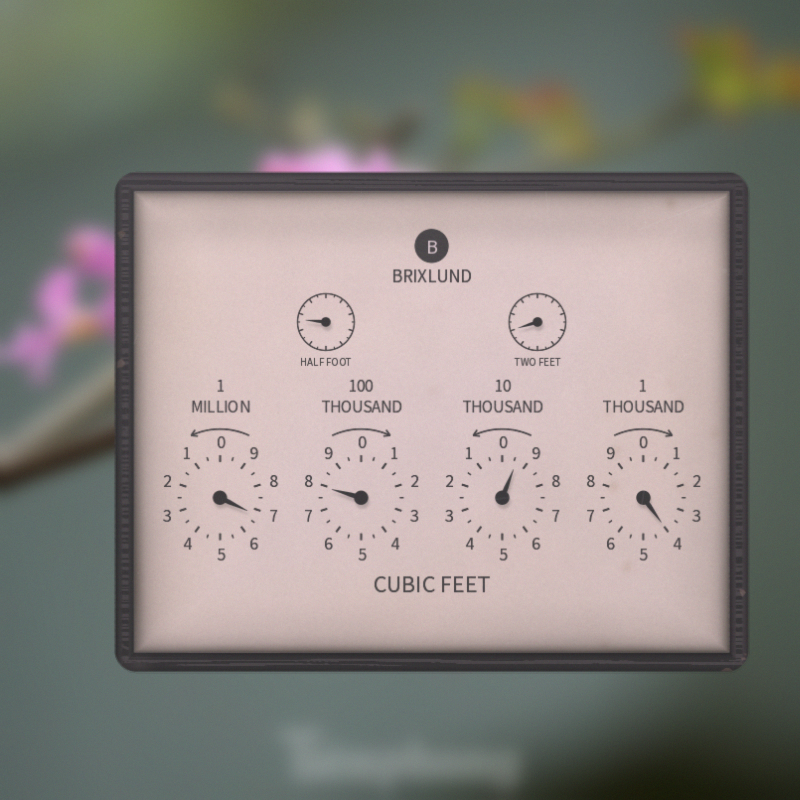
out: 679400,ft³
